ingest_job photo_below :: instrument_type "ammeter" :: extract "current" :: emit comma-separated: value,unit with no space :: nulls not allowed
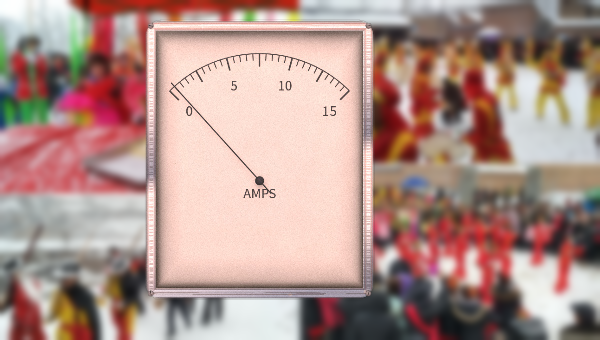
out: 0.5,A
